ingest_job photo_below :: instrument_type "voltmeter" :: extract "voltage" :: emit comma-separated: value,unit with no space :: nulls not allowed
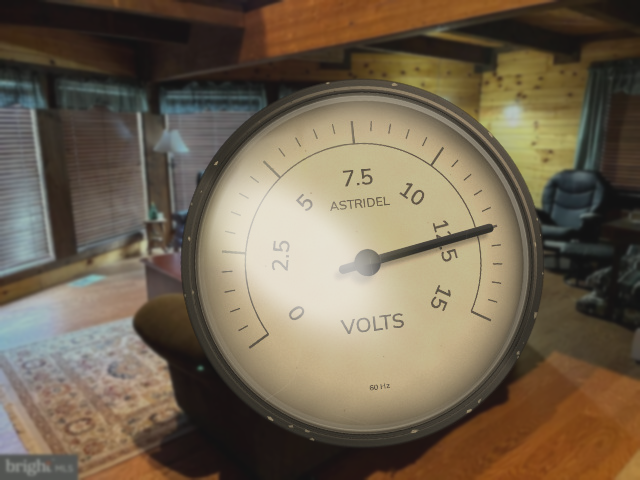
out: 12.5,V
